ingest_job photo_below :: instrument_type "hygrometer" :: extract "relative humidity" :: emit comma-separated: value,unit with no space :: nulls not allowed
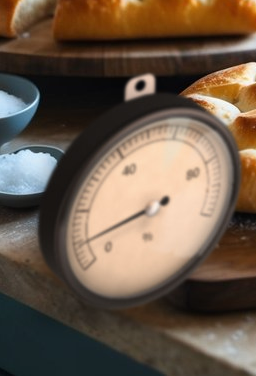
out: 10,%
